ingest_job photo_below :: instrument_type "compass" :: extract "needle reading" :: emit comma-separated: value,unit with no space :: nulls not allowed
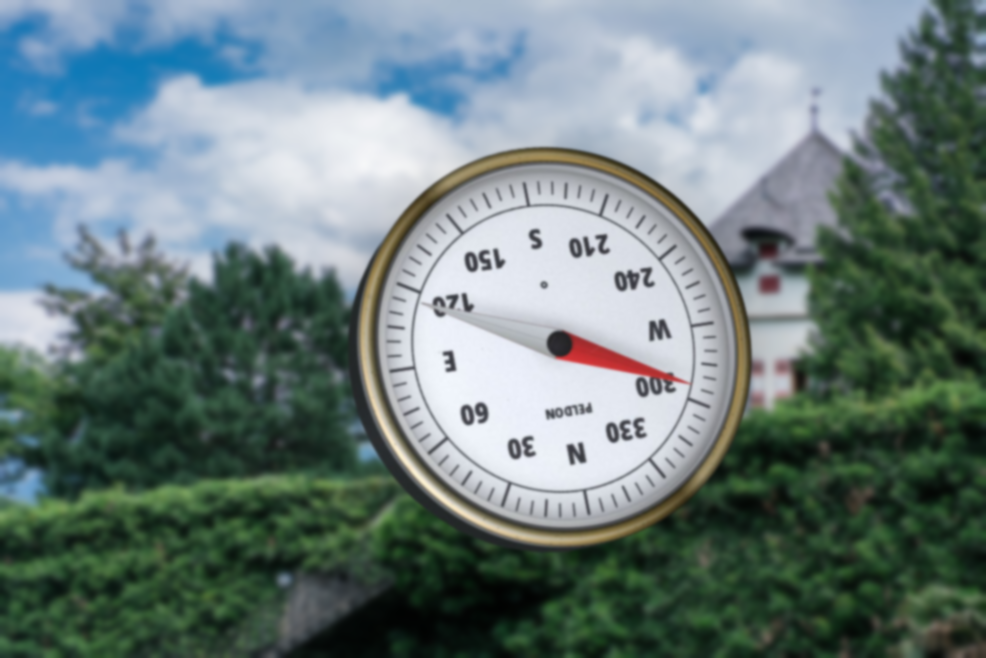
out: 295,°
